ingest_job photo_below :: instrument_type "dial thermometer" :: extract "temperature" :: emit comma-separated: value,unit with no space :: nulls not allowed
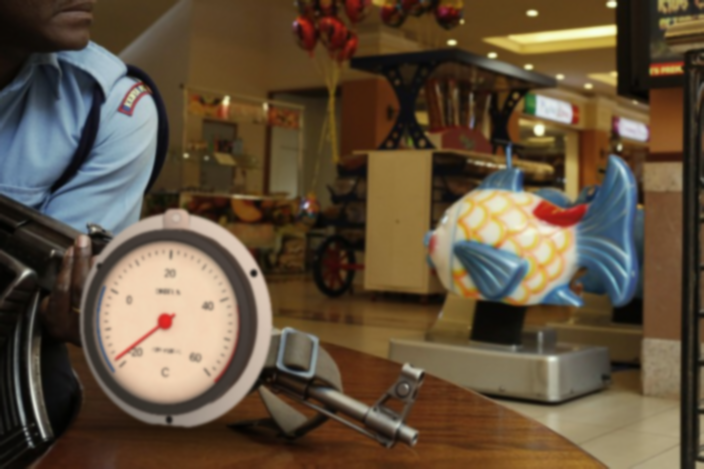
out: -18,°C
